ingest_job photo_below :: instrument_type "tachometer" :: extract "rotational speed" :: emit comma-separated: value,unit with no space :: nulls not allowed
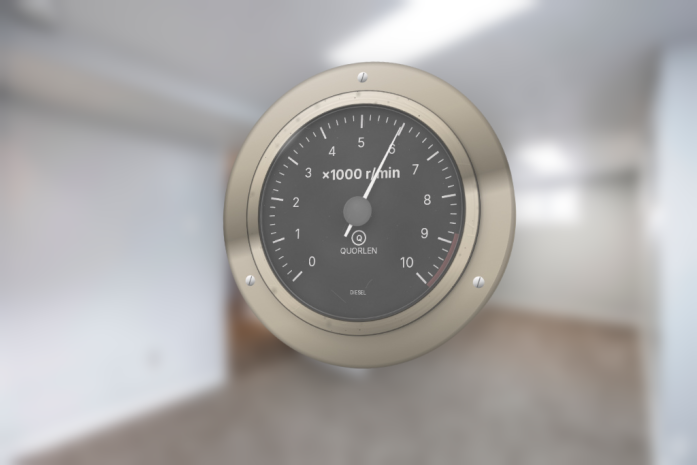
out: 6000,rpm
